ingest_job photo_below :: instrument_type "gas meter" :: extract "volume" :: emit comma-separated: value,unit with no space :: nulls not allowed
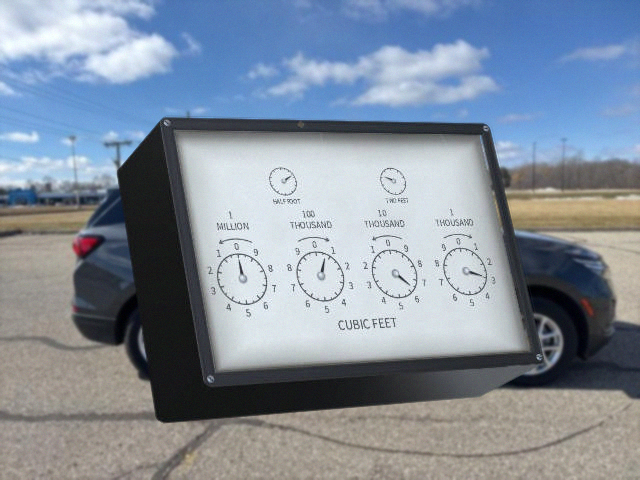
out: 6300,ft³
